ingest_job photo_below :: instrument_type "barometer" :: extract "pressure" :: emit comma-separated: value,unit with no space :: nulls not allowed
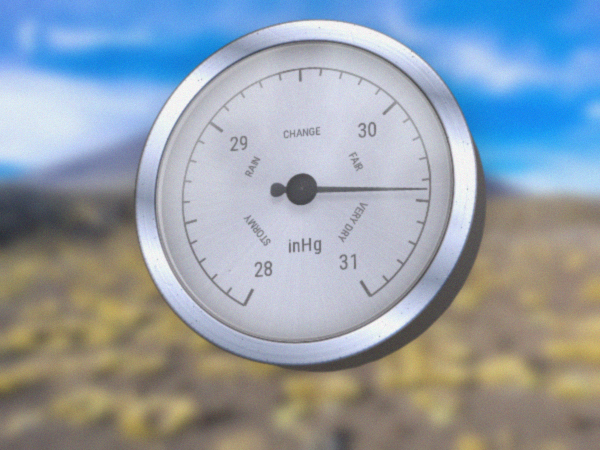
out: 30.45,inHg
